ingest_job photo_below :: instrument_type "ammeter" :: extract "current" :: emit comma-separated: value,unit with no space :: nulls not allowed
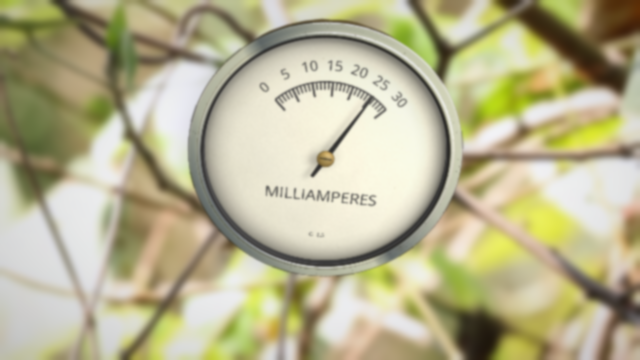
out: 25,mA
